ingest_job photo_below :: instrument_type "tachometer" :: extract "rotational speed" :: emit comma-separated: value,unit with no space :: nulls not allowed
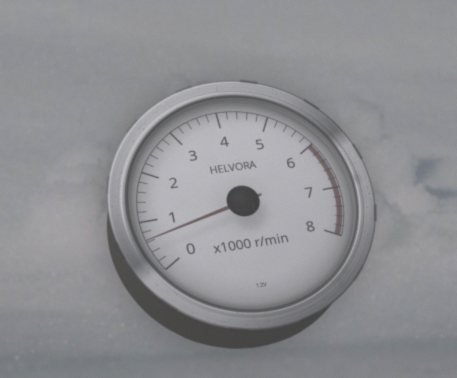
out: 600,rpm
